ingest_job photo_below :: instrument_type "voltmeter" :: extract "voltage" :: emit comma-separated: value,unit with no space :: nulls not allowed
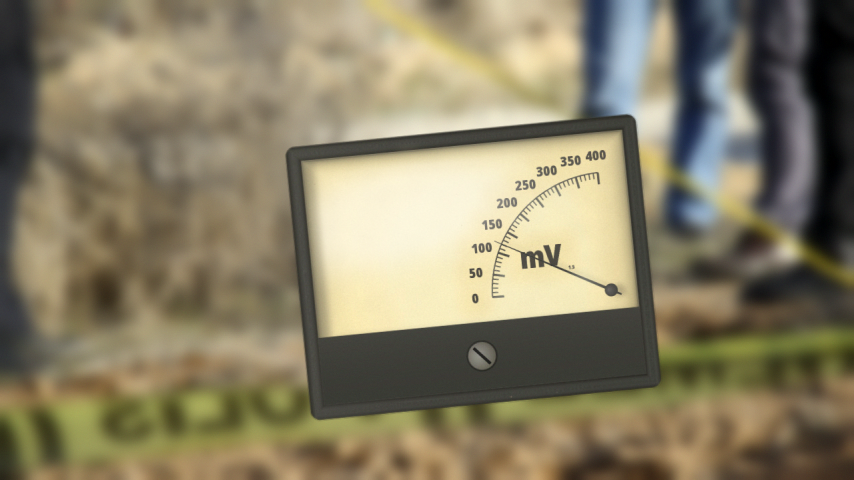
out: 120,mV
